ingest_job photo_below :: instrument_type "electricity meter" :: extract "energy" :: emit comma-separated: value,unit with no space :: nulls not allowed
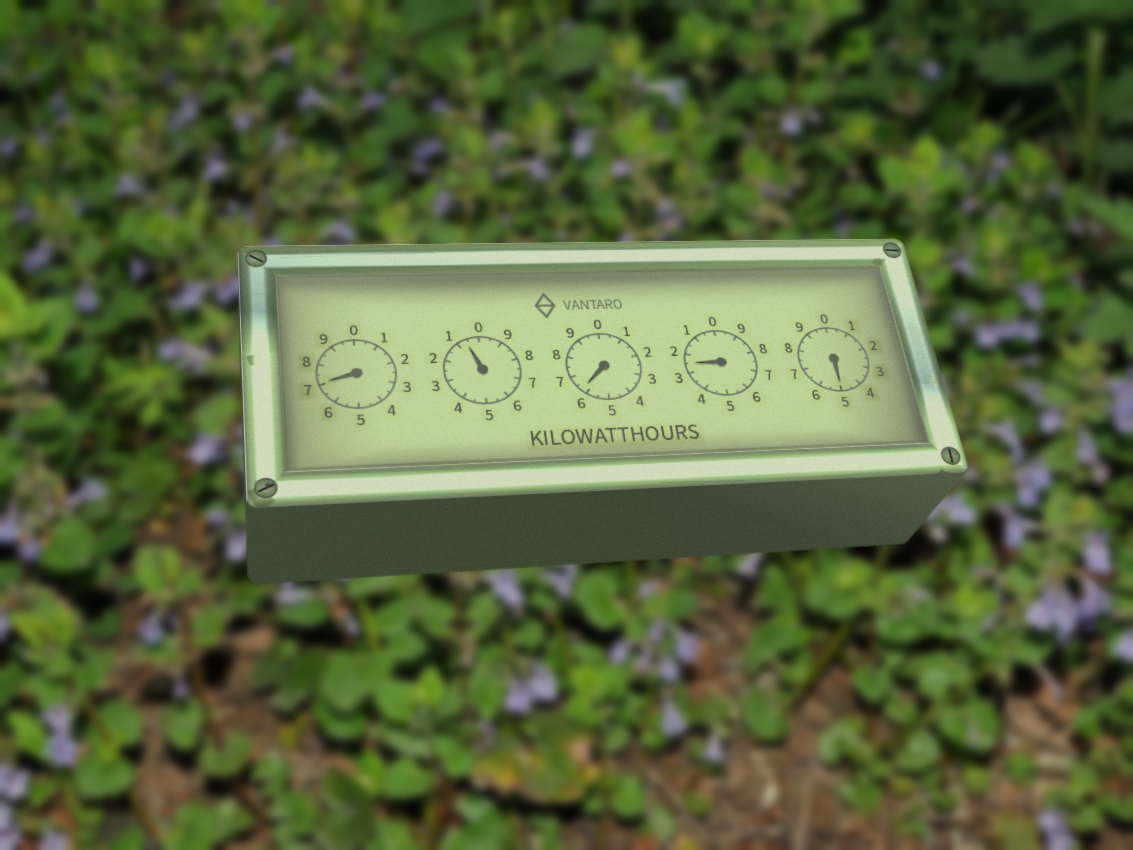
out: 70625,kWh
